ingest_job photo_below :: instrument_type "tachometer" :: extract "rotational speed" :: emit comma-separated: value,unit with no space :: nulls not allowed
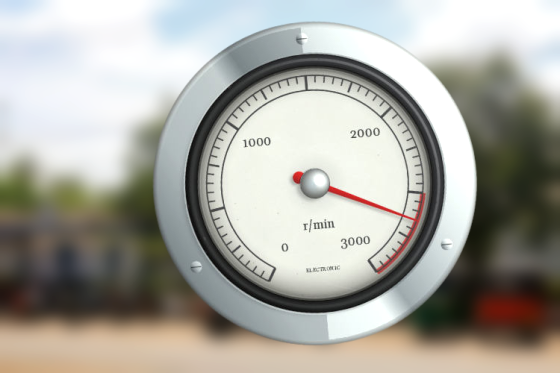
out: 2650,rpm
